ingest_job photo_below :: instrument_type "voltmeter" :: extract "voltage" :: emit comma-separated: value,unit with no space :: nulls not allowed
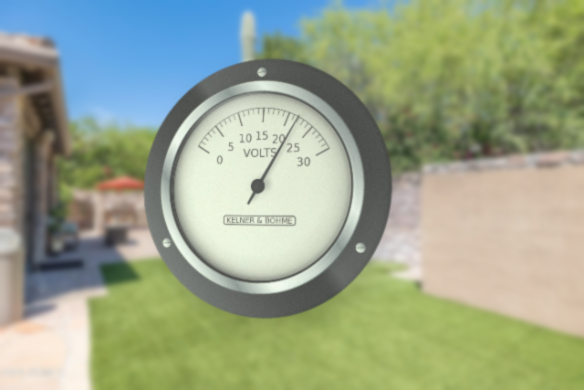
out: 22,V
